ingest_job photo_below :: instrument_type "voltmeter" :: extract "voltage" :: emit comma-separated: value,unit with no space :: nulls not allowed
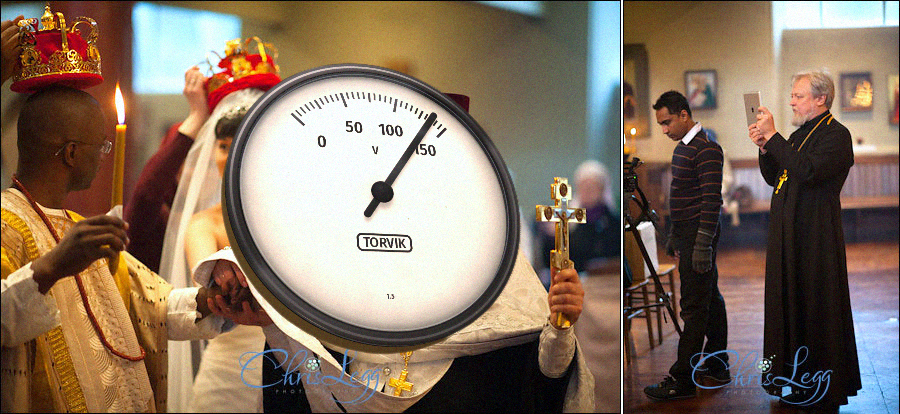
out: 135,V
